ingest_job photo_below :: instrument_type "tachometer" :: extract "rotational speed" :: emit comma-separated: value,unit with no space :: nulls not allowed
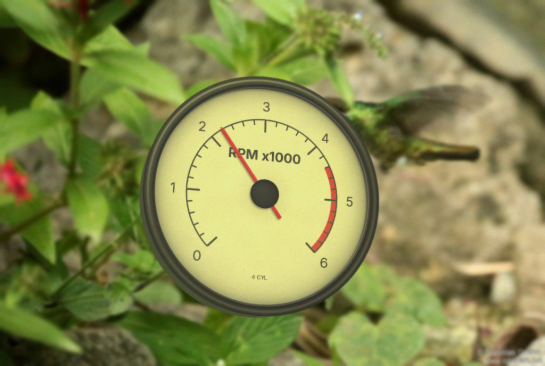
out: 2200,rpm
